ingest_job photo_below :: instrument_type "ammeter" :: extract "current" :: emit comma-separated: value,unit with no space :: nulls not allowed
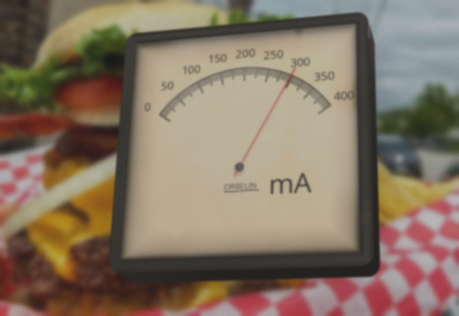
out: 300,mA
